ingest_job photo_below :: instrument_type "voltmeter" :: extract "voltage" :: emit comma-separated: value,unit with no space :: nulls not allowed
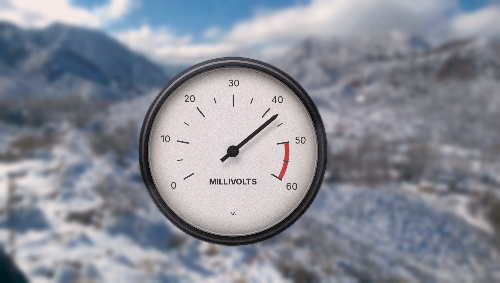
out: 42.5,mV
